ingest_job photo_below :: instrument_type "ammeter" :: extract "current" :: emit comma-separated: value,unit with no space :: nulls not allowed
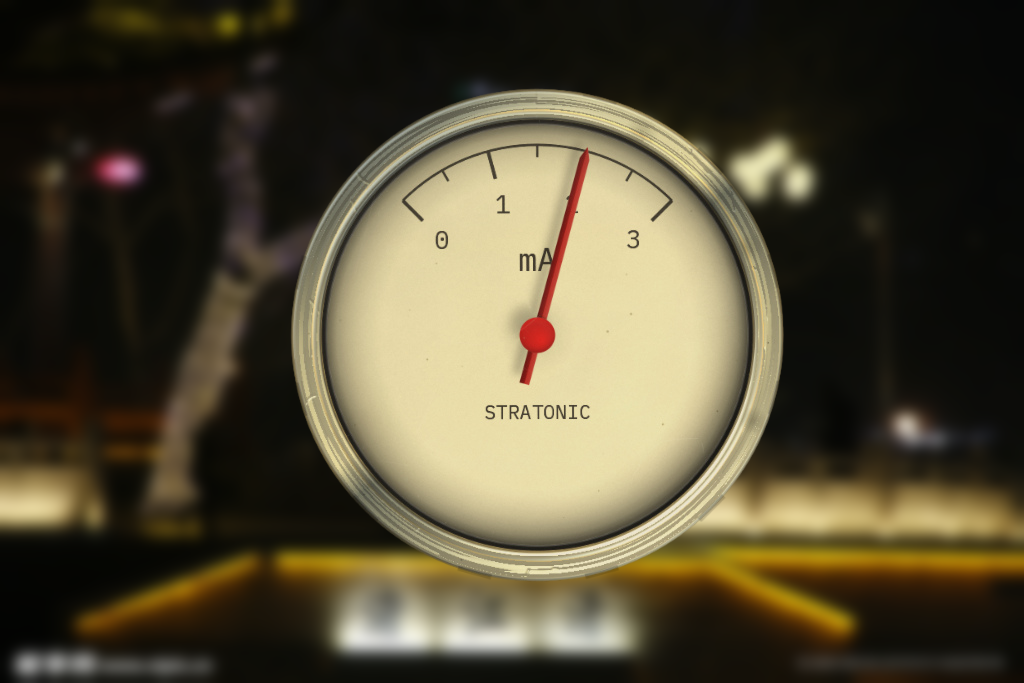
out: 2,mA
